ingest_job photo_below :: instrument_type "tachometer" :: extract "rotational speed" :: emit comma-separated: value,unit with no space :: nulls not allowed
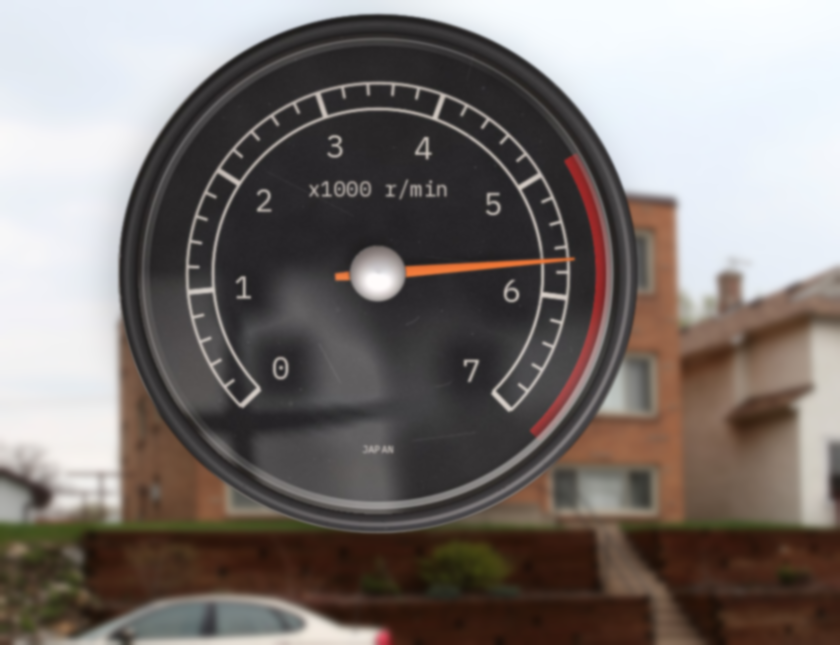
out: 5700,rpm
